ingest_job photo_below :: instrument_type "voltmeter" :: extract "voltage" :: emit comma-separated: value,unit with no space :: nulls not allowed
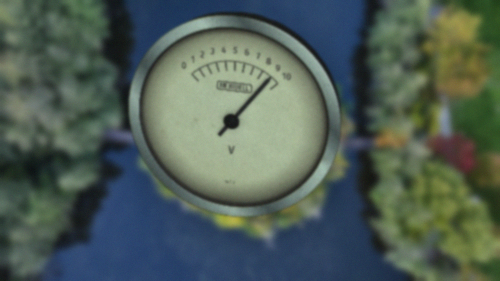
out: 9,V
